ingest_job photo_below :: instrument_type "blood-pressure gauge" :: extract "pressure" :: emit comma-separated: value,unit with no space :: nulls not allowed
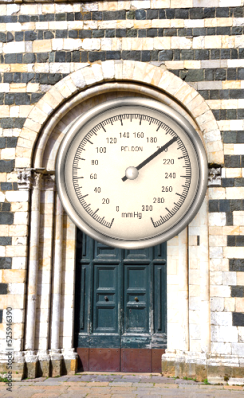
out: 200,mmHg
